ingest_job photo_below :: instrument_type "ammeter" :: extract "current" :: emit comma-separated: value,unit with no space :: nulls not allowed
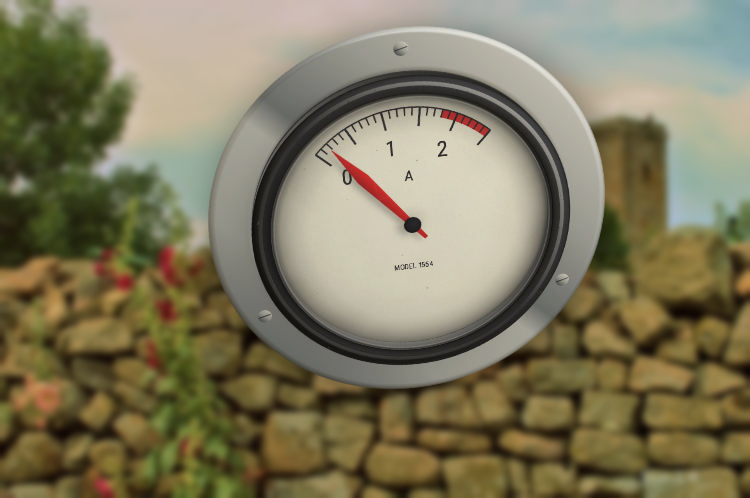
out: 0.2,A
